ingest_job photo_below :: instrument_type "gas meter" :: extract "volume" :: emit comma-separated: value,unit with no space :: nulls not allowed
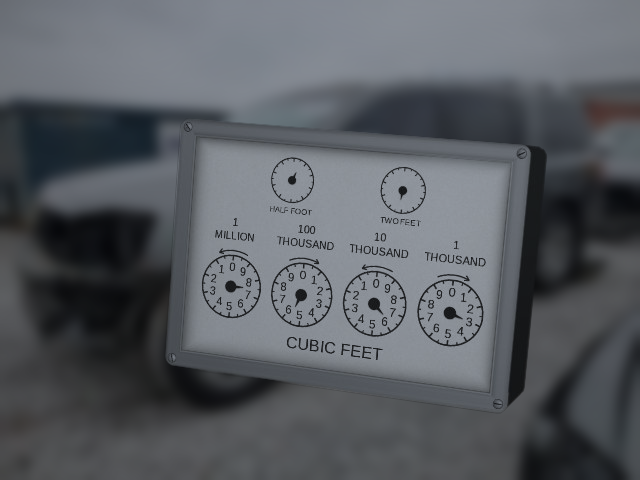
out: 756300,ft³
